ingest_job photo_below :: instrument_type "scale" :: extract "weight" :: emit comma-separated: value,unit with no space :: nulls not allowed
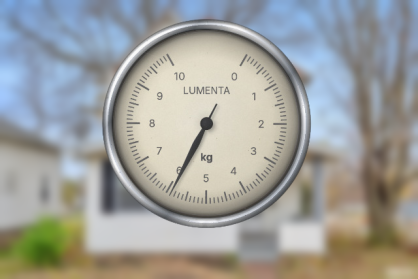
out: 5.9,kg
